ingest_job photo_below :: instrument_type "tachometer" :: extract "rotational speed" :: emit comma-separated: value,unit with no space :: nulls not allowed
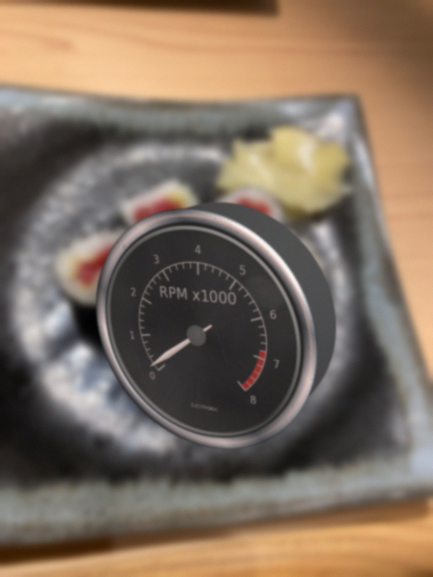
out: 200,rpm
